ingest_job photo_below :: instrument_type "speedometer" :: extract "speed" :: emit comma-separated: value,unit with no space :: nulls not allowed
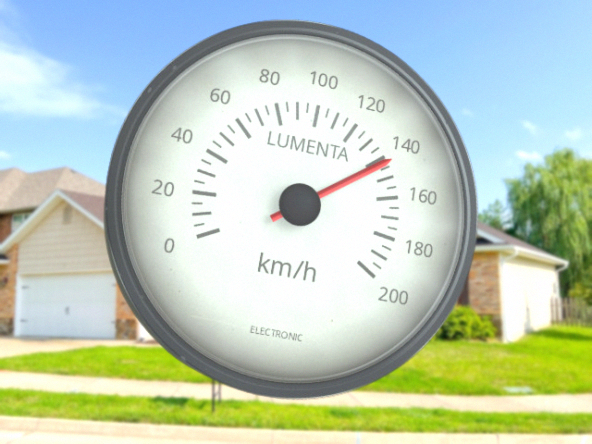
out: 142.5,km/h
